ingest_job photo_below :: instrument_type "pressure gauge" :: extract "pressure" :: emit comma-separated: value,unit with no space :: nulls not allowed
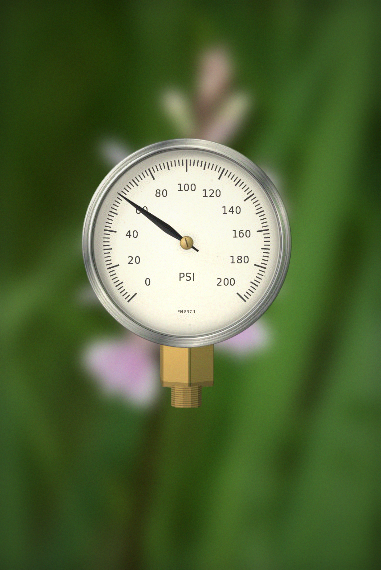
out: 60,psi
